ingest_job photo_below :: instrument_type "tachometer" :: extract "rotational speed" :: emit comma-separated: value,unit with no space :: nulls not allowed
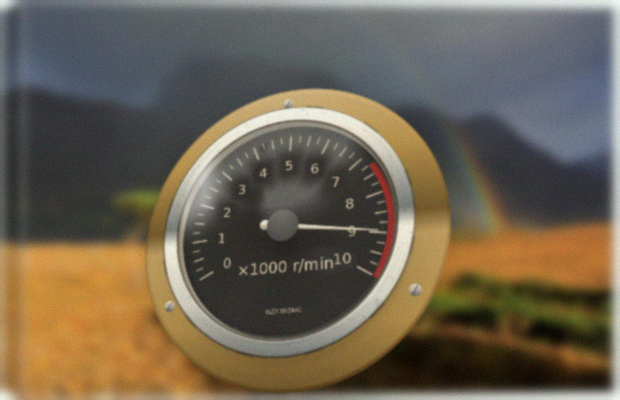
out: 9000,rpm
